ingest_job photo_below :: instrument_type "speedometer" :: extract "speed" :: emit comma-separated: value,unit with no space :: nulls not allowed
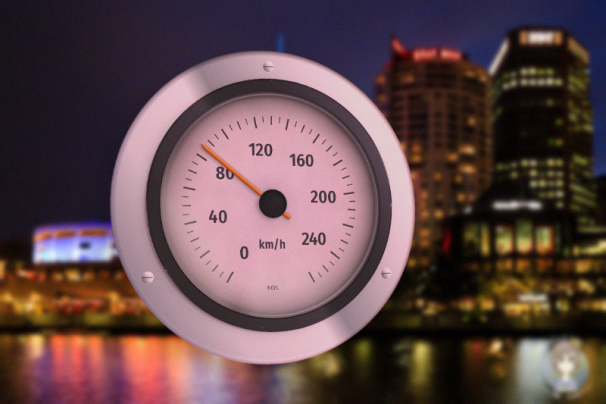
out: 85,km/h
